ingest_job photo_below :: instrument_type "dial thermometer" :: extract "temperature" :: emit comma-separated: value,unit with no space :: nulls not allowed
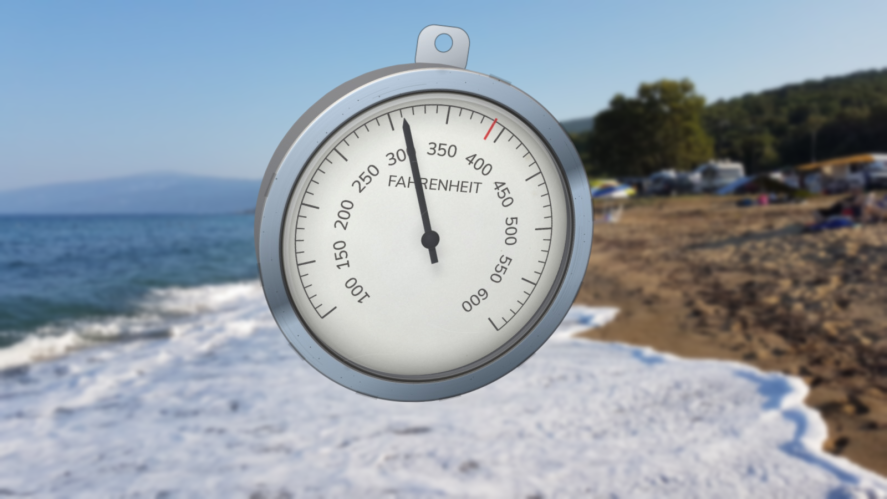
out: 310,°F
